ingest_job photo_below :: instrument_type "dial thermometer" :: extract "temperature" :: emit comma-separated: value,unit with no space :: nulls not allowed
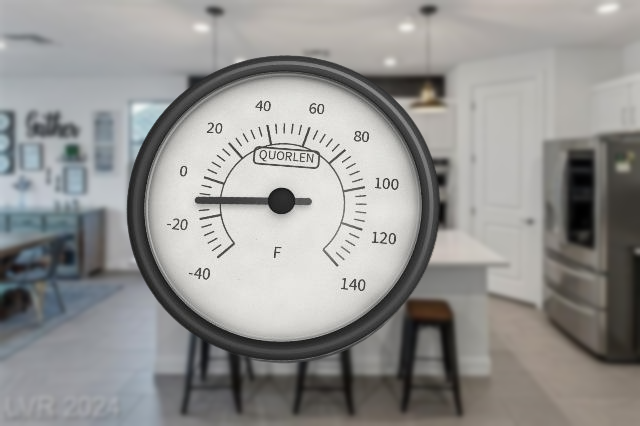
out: -12,°F
